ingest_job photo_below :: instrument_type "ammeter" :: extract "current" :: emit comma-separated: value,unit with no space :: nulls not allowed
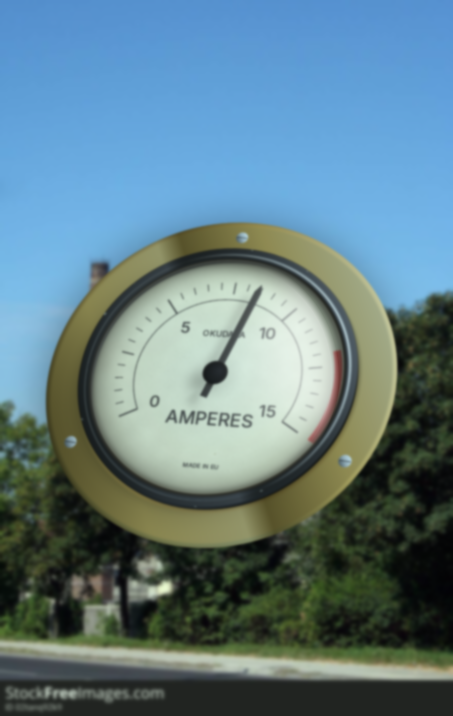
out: 8.5,A
